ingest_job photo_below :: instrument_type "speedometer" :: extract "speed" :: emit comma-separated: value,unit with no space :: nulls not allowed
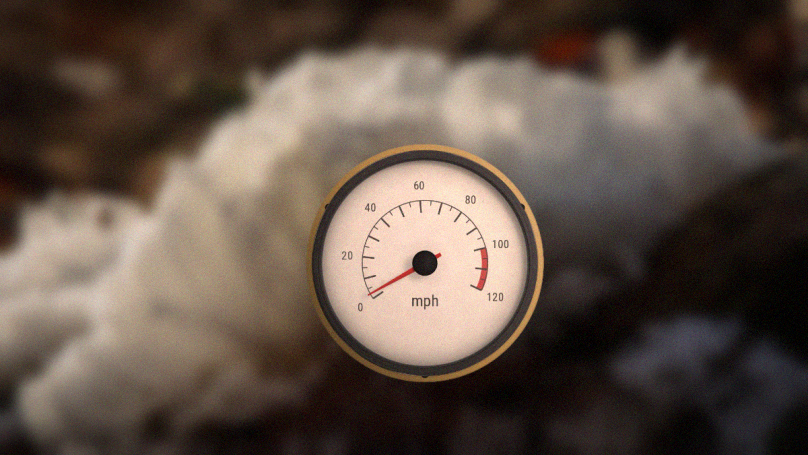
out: 2.5,mph
